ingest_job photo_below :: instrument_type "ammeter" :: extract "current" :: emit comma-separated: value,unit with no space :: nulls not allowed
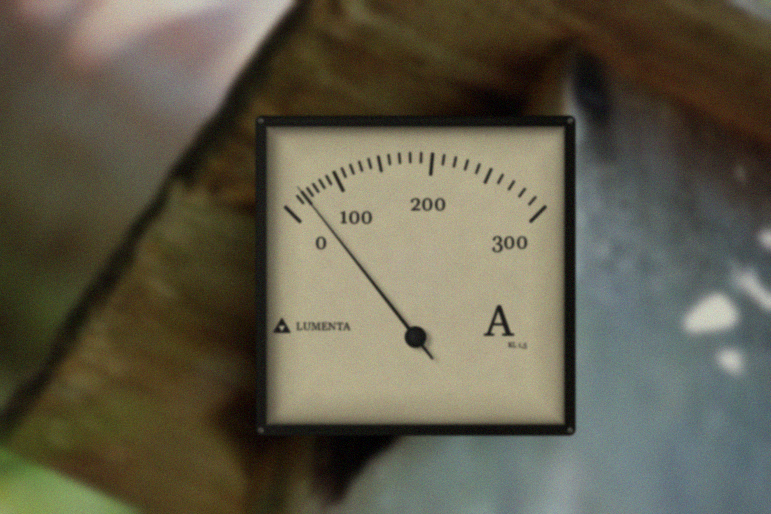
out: 50,A
